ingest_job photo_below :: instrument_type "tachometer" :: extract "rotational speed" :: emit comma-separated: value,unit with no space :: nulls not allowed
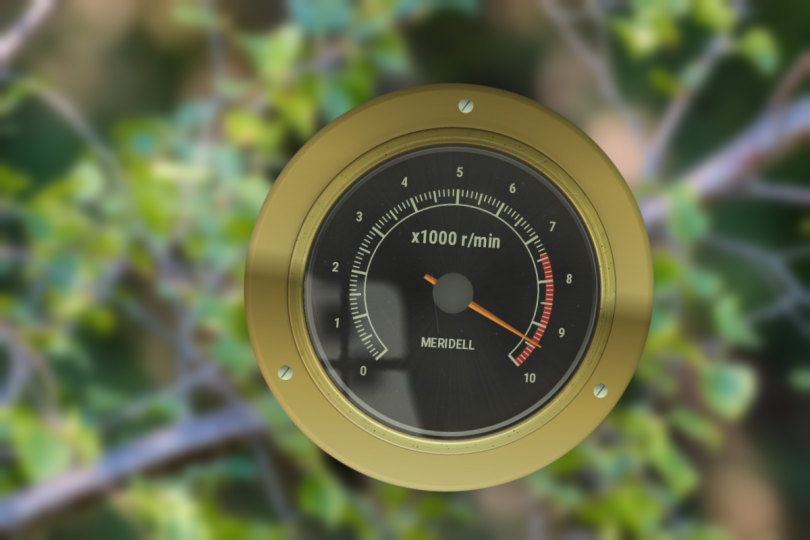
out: 9400,rpm
